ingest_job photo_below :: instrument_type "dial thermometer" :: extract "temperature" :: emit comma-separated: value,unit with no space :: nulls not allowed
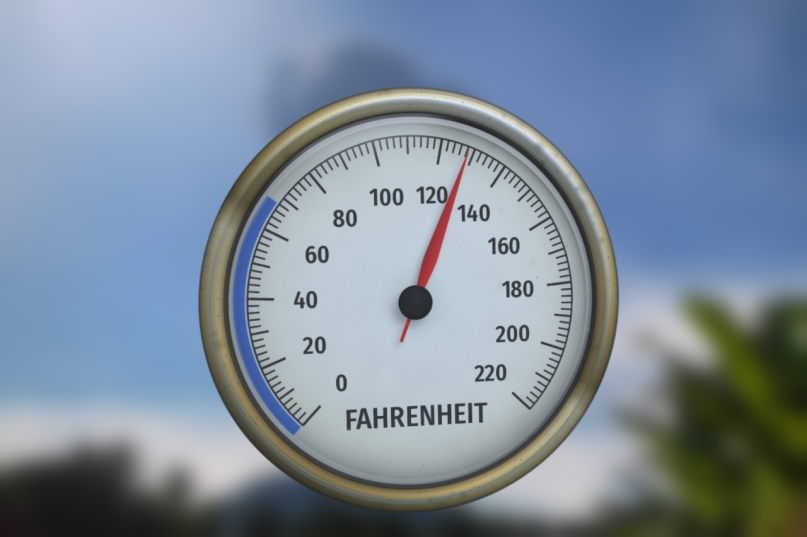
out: 128,°F
